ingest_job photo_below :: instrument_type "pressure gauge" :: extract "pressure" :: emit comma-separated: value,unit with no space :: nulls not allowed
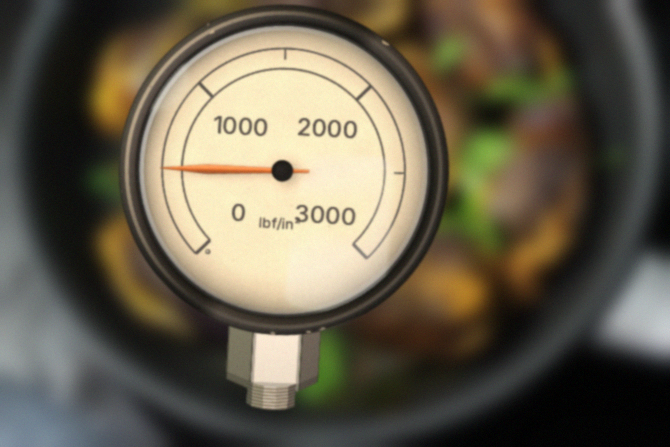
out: 500,psi
